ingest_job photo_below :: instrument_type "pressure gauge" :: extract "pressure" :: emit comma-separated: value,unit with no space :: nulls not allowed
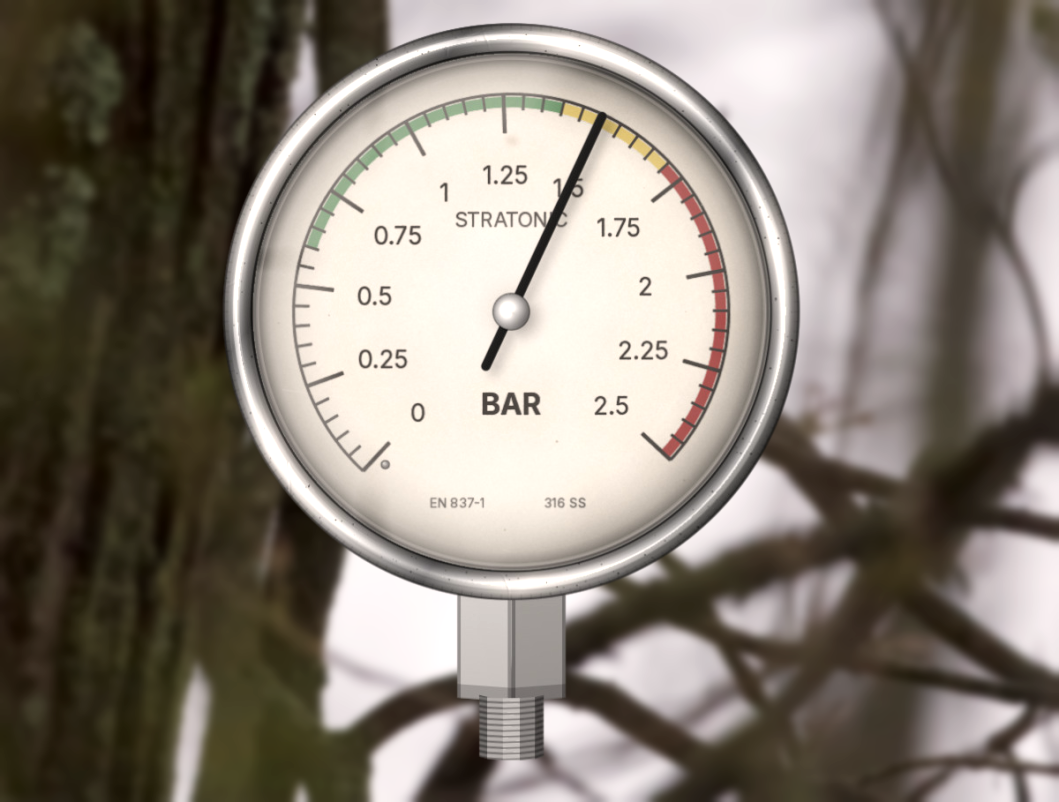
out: 1.5,bar
